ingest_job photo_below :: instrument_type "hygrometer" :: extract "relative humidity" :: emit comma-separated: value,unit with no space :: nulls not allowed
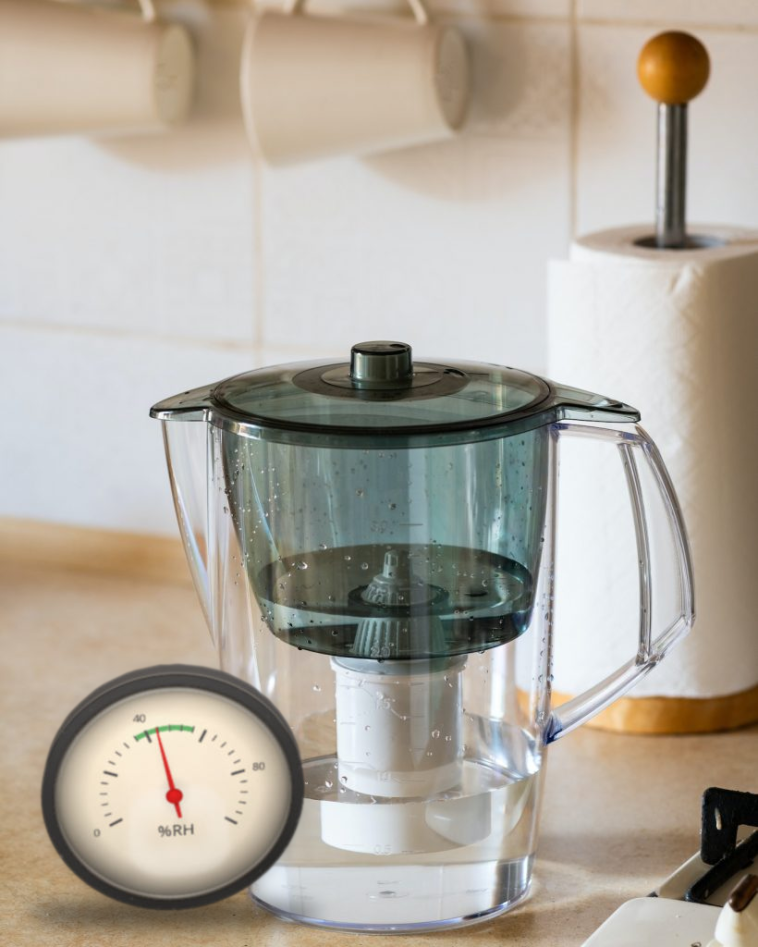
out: 44,%
